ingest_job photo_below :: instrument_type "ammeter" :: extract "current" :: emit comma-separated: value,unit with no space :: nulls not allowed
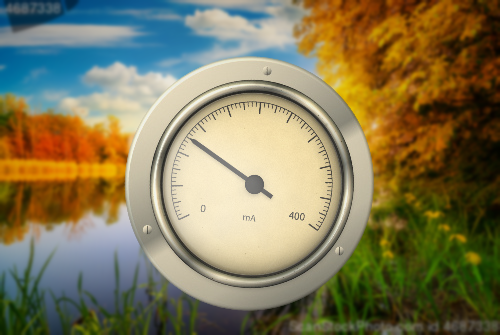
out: 100,mA
